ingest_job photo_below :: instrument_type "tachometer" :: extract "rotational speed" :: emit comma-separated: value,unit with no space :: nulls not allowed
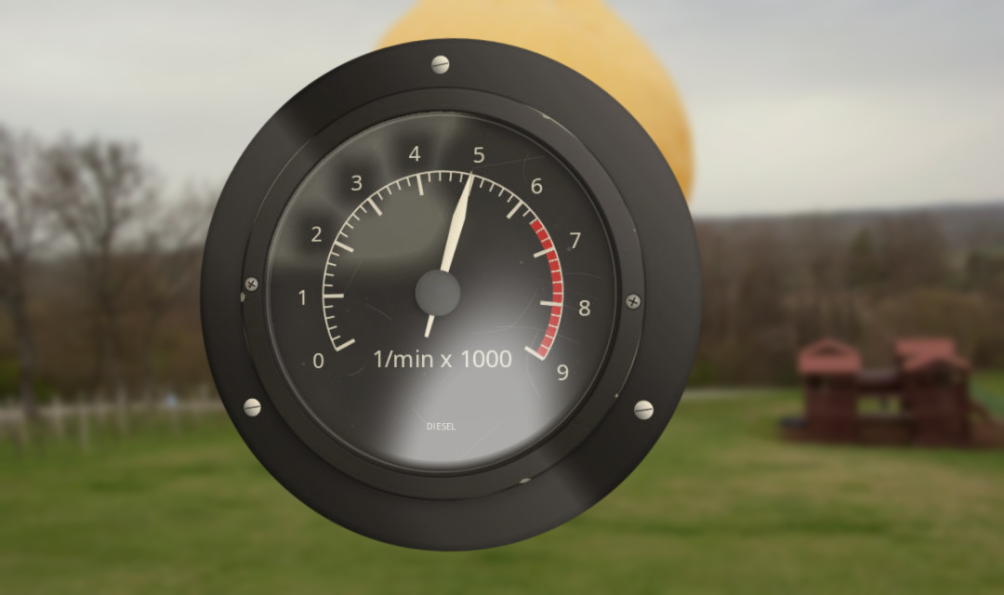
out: 5000,rpm
